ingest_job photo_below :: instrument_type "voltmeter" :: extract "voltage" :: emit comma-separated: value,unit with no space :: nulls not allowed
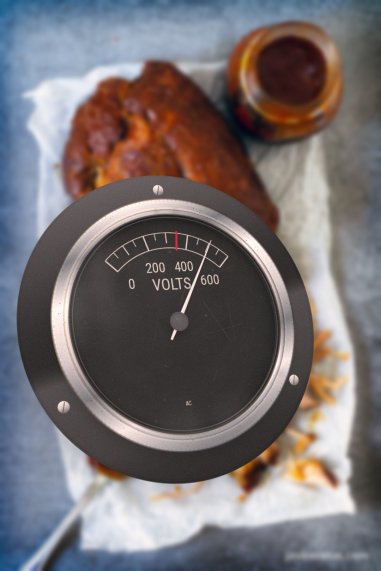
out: 500,V
